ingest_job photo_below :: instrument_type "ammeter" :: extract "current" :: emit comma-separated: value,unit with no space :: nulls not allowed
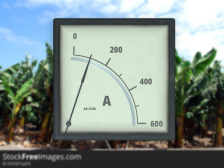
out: 100,A
